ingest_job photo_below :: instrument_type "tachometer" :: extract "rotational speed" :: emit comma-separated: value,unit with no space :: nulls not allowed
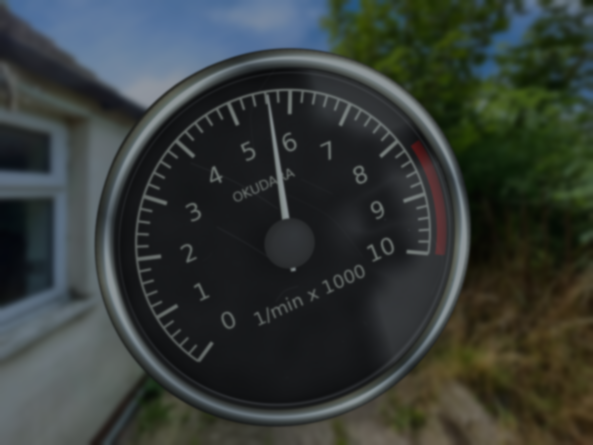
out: 5600,rpm
